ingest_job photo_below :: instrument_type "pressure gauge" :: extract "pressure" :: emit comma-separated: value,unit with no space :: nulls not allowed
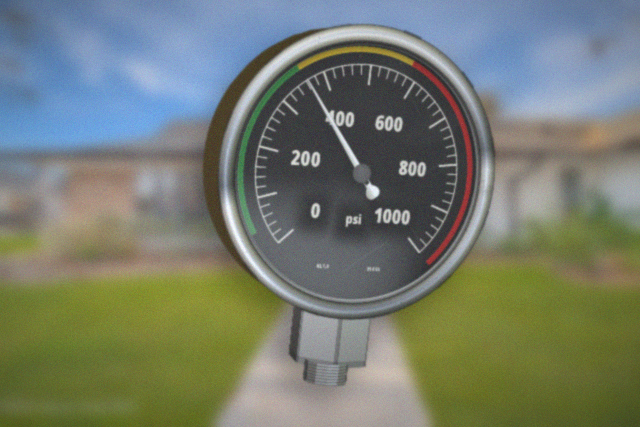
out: 360,psi
